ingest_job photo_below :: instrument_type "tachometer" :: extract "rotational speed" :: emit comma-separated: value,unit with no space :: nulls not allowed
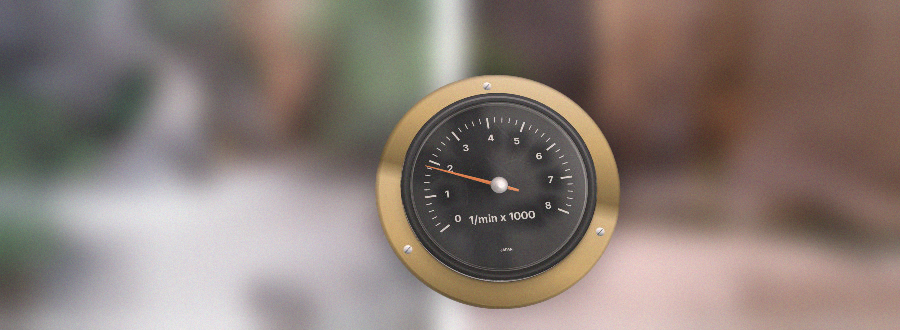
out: 1800,rpm
